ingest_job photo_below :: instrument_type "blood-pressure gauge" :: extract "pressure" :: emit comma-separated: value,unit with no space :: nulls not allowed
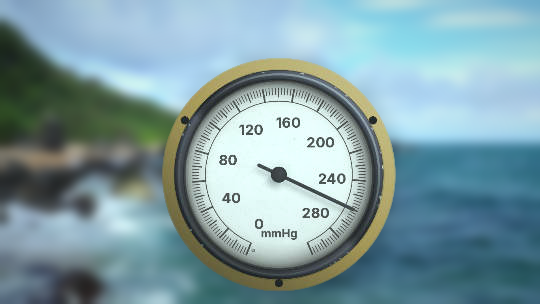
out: 260,mmHg
